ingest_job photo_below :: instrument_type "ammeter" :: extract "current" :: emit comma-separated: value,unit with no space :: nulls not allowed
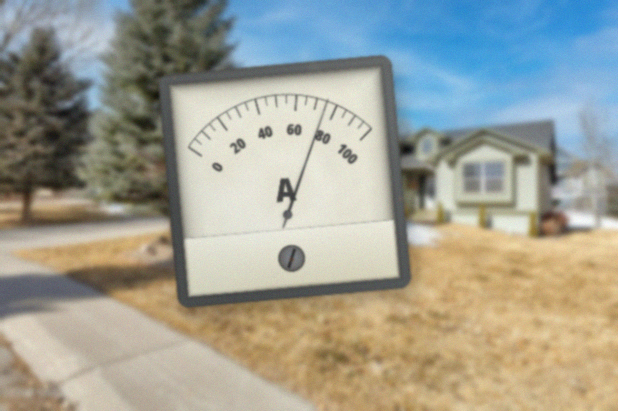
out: 75,A
